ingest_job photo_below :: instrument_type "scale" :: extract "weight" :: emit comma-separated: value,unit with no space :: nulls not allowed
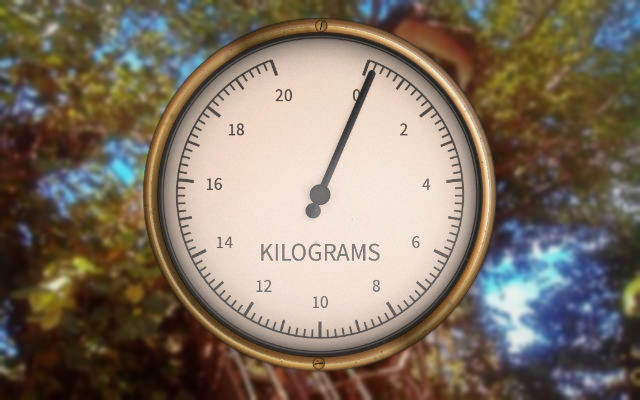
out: 0.2,kg
